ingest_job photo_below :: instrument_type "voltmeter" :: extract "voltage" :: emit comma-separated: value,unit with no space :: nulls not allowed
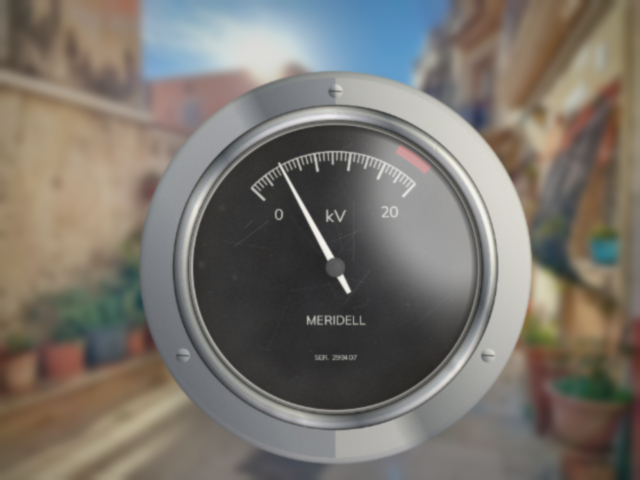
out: 4,kV
